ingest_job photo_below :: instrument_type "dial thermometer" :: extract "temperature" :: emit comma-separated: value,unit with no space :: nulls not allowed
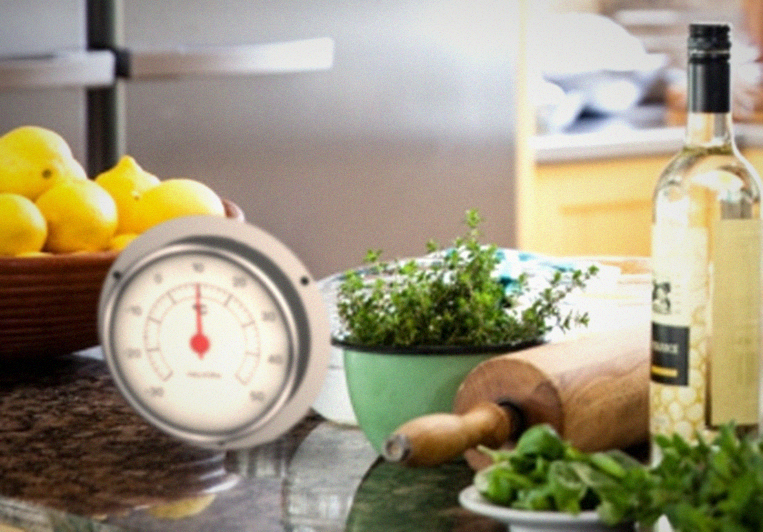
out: 10,°C
